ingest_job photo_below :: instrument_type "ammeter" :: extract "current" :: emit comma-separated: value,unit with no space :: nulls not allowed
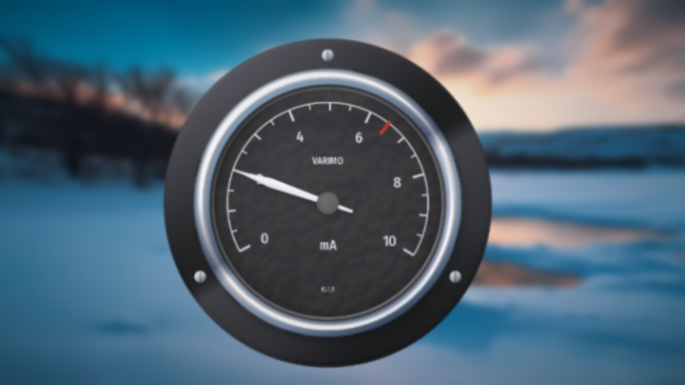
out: 2,mA
